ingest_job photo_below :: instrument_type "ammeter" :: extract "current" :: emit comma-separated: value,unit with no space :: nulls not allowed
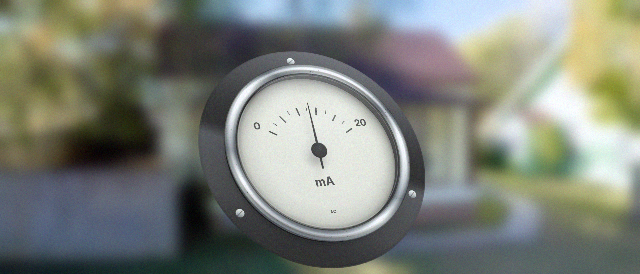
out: 10,mA
